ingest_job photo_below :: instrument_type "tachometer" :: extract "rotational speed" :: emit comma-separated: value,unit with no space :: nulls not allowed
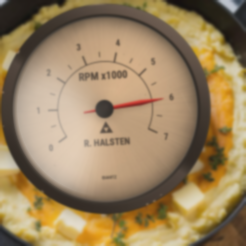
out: 6000,rpm
